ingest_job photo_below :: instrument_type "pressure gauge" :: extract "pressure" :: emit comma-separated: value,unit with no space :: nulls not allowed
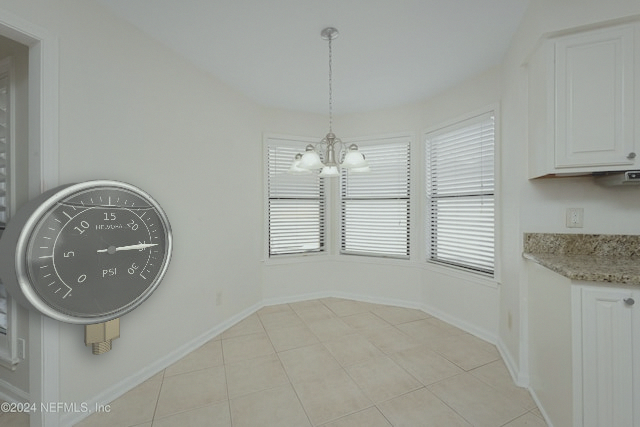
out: 25,psi
